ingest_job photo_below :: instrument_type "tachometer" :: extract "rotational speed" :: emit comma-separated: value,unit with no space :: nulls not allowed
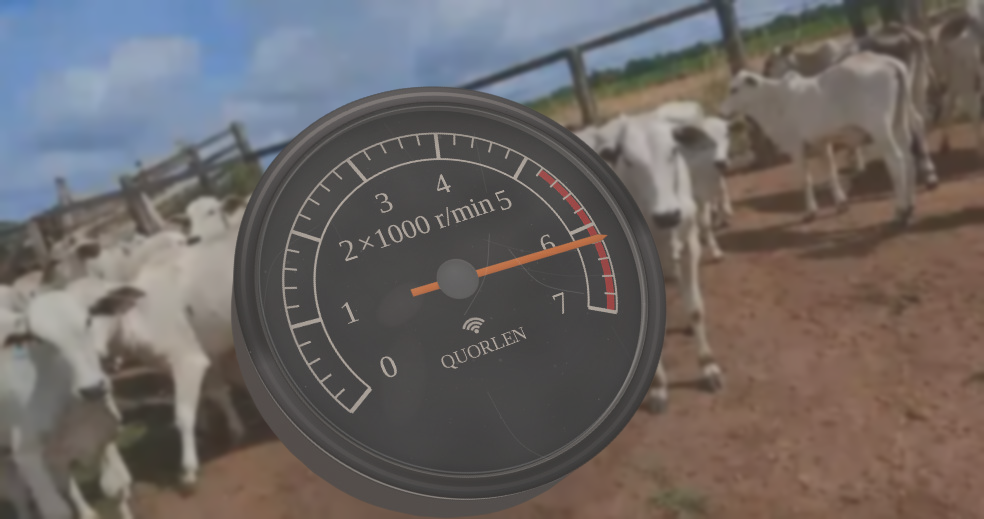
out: 6200,rpm
